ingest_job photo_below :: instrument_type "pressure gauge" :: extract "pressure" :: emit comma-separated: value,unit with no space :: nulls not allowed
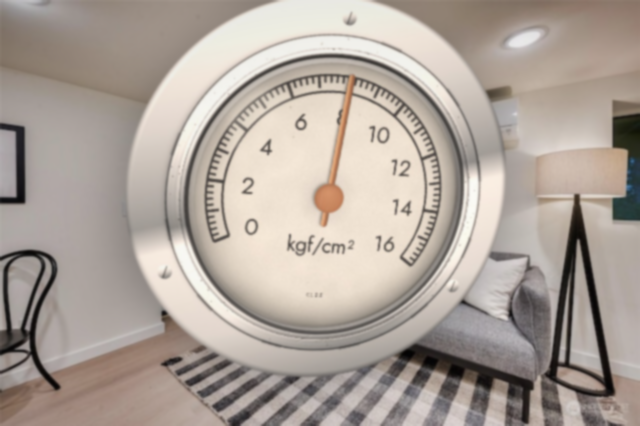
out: 8,kg/cm²
